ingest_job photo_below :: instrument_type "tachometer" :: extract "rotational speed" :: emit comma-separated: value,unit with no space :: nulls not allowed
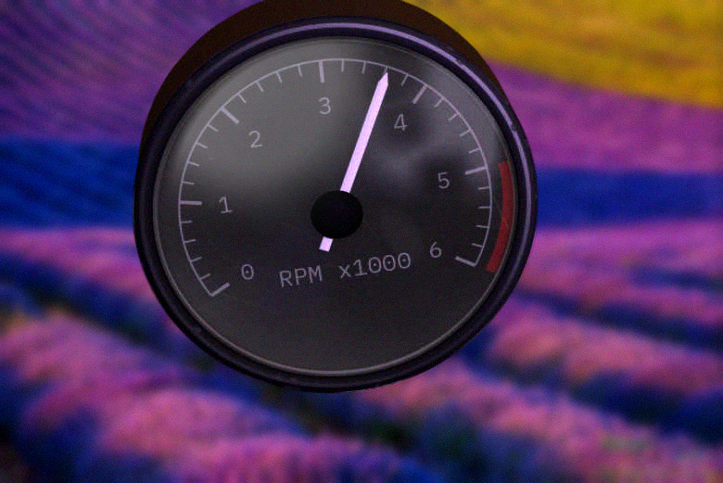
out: 3600,rpm
